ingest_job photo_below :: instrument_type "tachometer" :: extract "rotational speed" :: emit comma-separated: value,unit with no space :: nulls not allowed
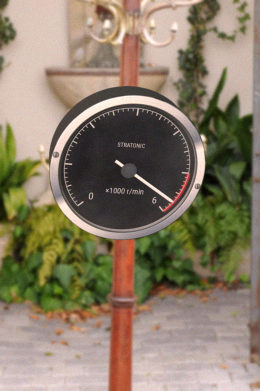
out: 5700,rpm
